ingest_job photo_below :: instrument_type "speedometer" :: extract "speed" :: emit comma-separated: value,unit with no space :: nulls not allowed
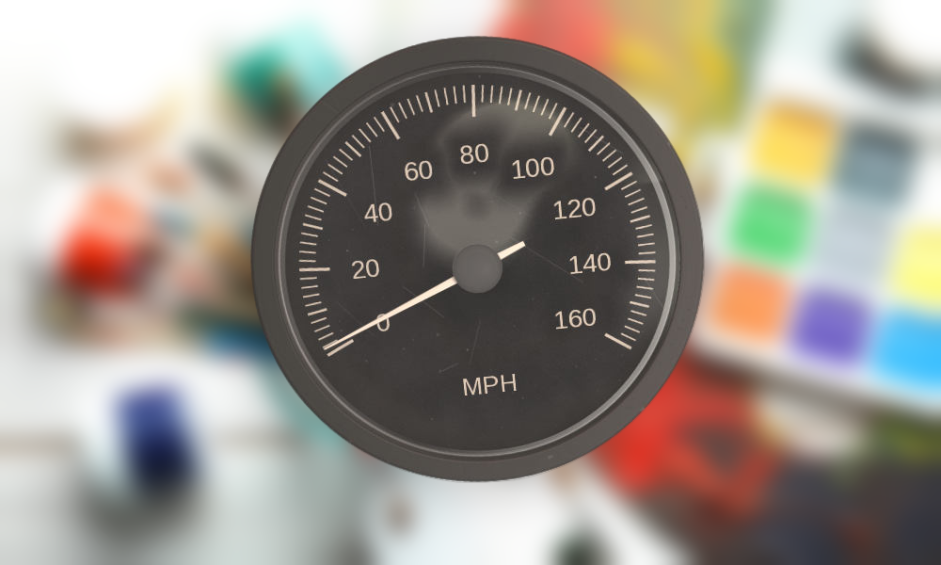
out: 2,mph
